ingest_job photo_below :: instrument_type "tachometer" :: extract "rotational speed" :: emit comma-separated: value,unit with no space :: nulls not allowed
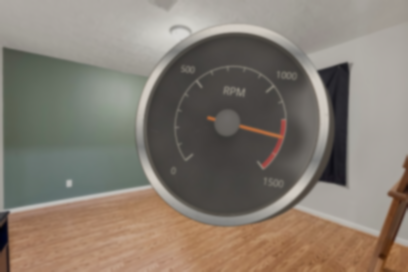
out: 1300,rpm
